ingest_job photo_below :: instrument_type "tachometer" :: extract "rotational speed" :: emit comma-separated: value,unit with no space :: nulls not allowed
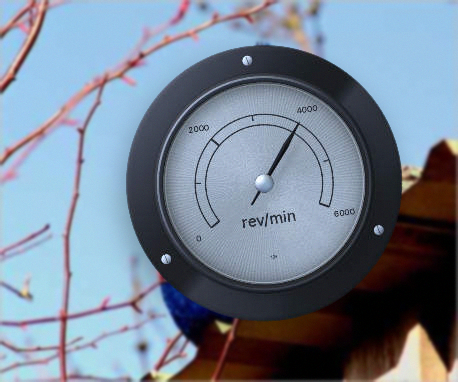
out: 4000,rpm
